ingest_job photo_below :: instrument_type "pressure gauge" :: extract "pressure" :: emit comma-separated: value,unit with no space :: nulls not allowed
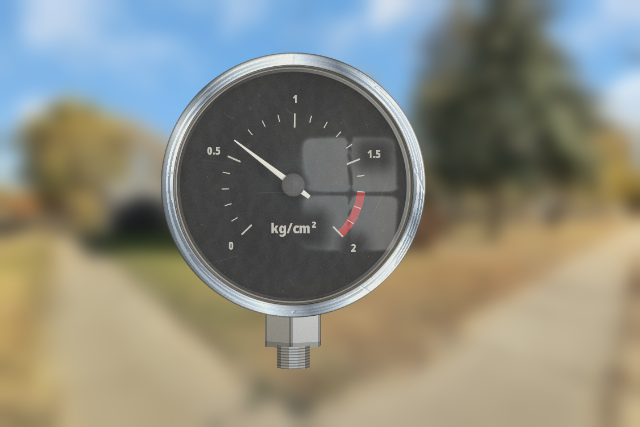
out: 0.6,kg/cm²
